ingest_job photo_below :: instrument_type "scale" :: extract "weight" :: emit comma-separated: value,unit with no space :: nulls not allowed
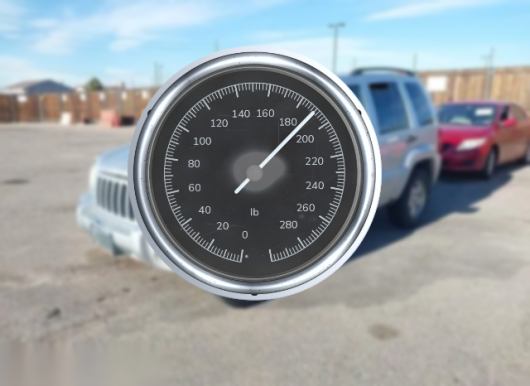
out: 190,lb
